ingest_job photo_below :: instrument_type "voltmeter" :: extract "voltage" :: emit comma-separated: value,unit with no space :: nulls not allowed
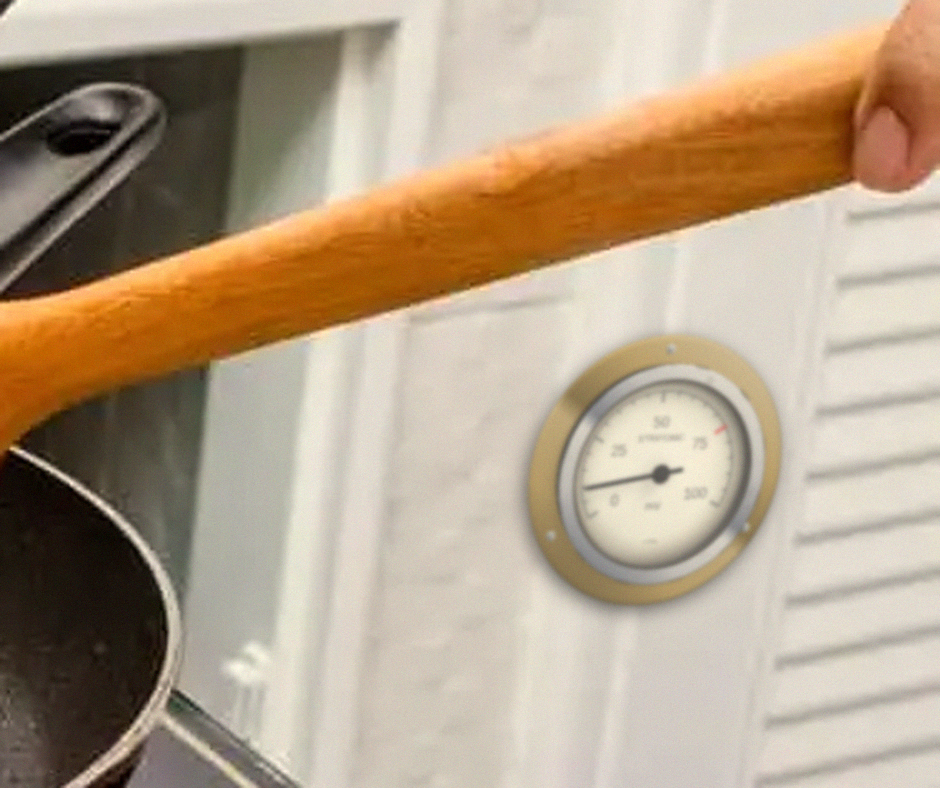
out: 10,mV
